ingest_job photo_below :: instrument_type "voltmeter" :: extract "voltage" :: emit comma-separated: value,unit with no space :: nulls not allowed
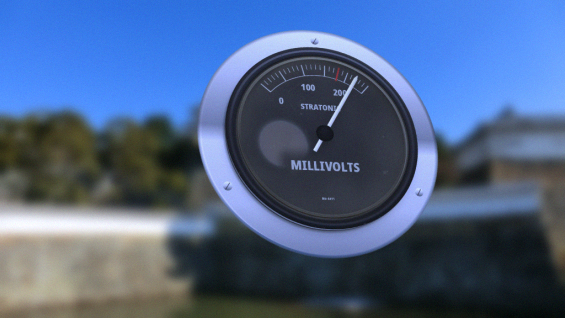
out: 220,mV
